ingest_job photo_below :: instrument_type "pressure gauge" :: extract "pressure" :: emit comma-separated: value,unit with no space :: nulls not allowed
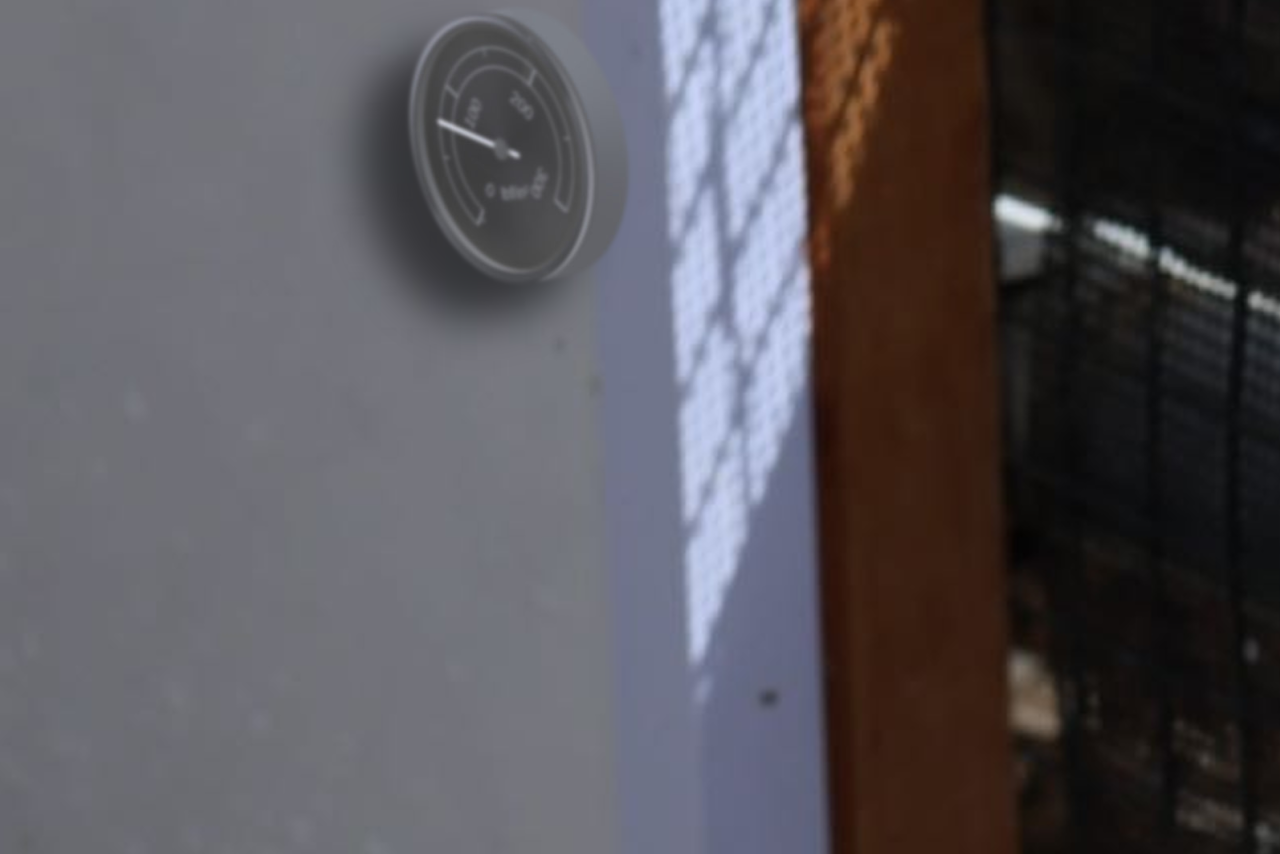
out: 75,psi
